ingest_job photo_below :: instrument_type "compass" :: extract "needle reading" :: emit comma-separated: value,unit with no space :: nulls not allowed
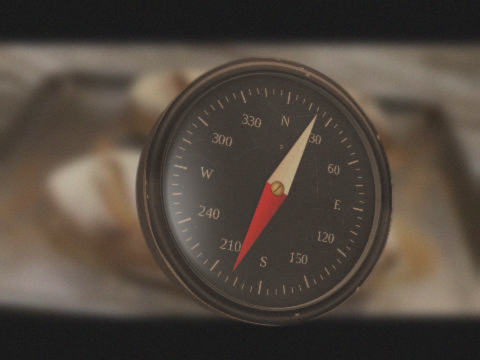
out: 200,°
